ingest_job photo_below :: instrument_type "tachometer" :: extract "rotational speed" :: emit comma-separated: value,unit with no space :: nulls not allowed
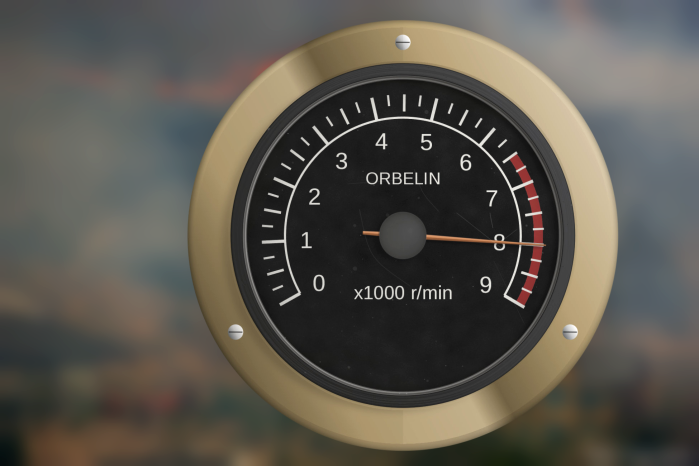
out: 8000,rpm
